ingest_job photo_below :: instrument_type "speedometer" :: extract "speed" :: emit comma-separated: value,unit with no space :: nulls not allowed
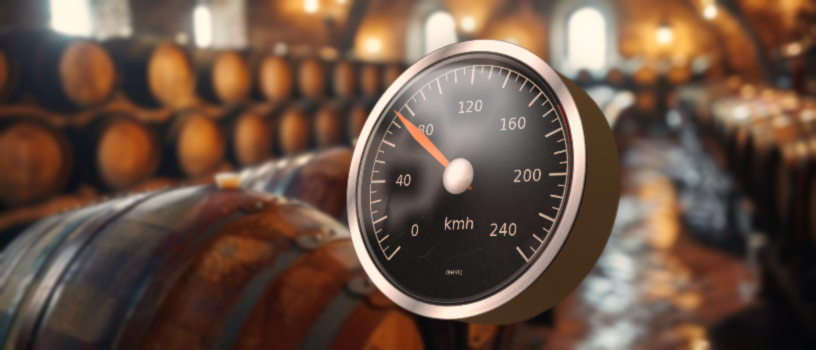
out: 75,km/h
